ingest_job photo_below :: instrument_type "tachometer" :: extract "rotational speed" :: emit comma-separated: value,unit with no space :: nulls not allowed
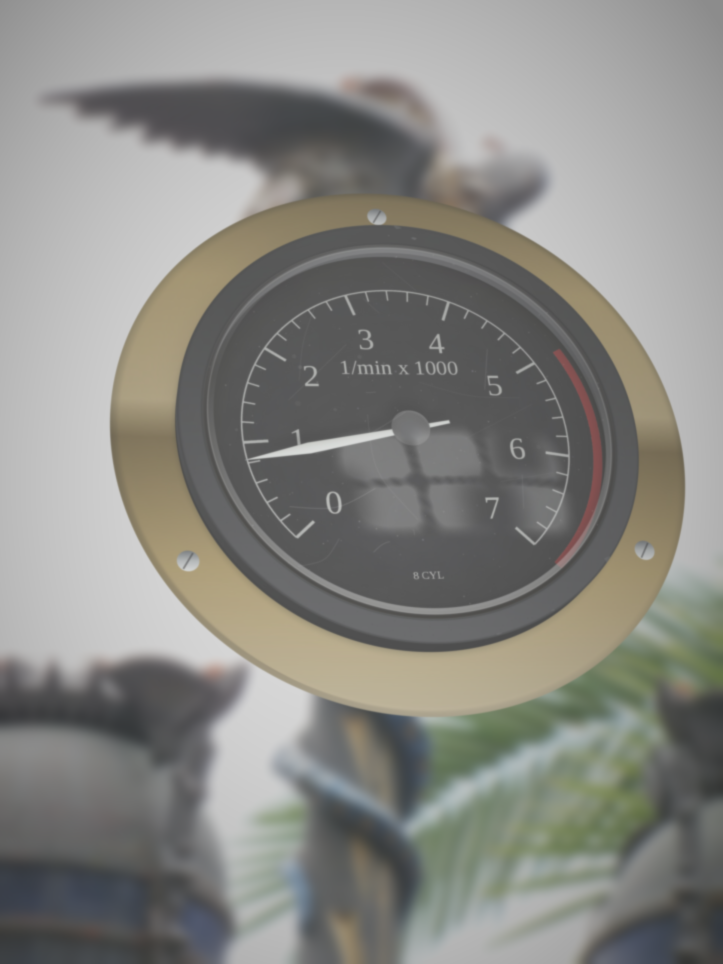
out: 800,rpm
